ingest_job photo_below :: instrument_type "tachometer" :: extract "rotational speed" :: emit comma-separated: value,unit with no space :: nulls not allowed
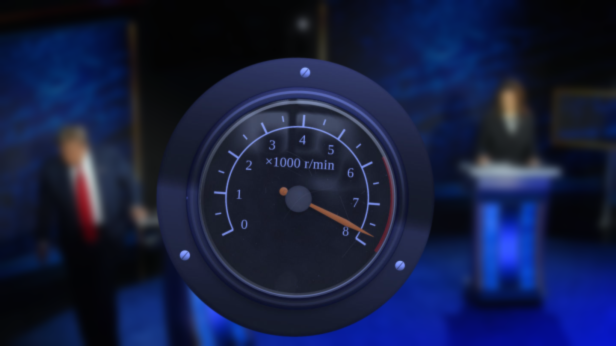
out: 7750,rpm
